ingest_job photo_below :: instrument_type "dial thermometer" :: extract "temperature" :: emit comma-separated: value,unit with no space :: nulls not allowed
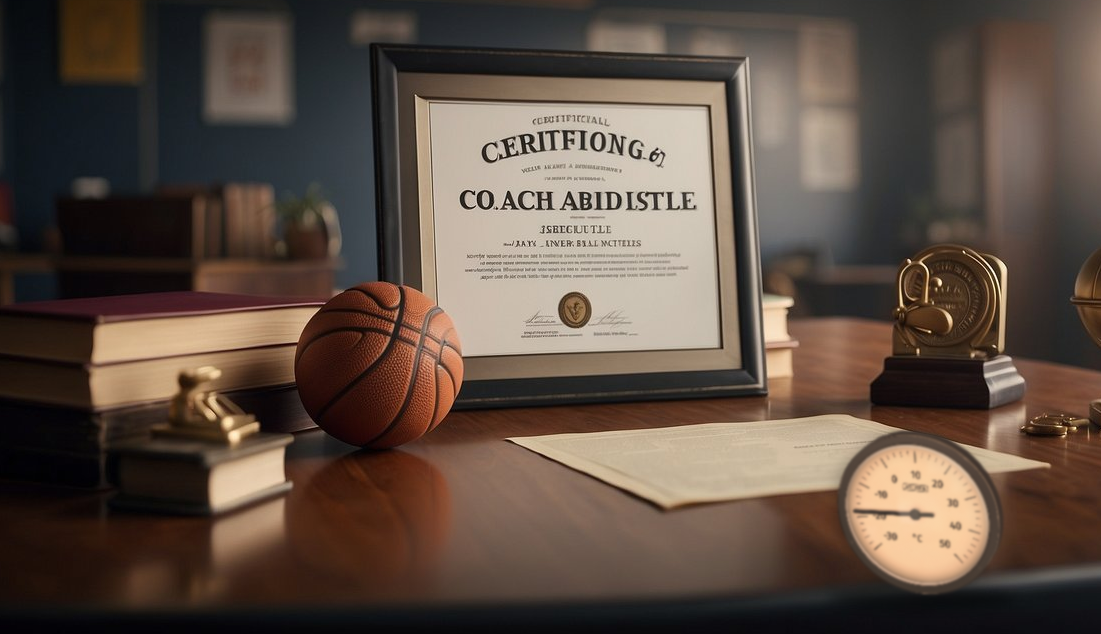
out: -18,°C
